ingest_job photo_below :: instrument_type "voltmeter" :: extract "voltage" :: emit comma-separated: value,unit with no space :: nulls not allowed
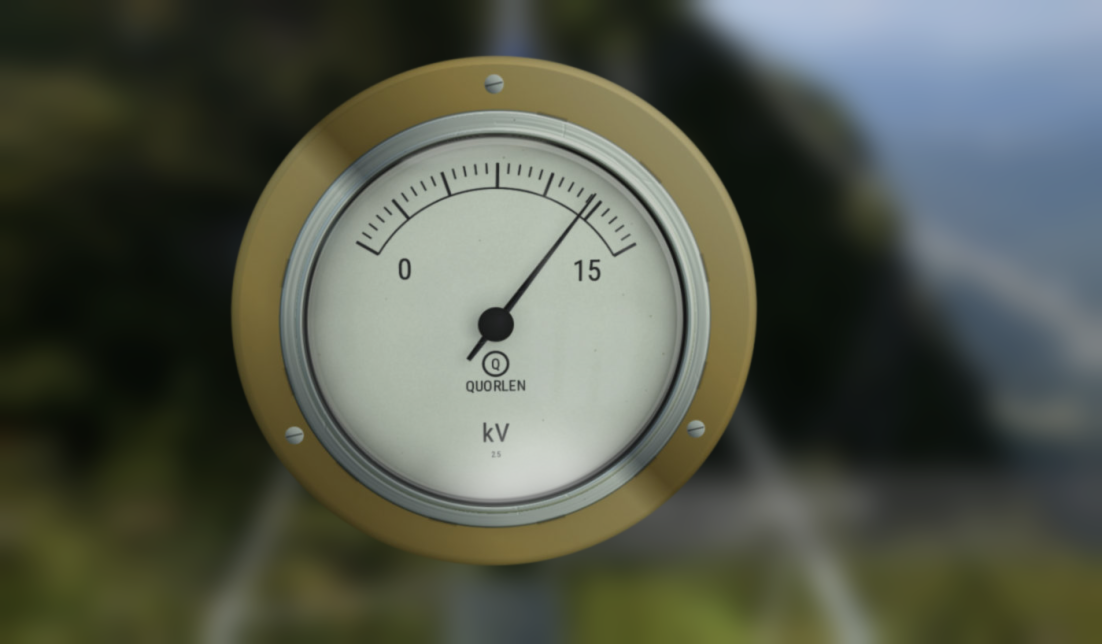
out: 12,kV
